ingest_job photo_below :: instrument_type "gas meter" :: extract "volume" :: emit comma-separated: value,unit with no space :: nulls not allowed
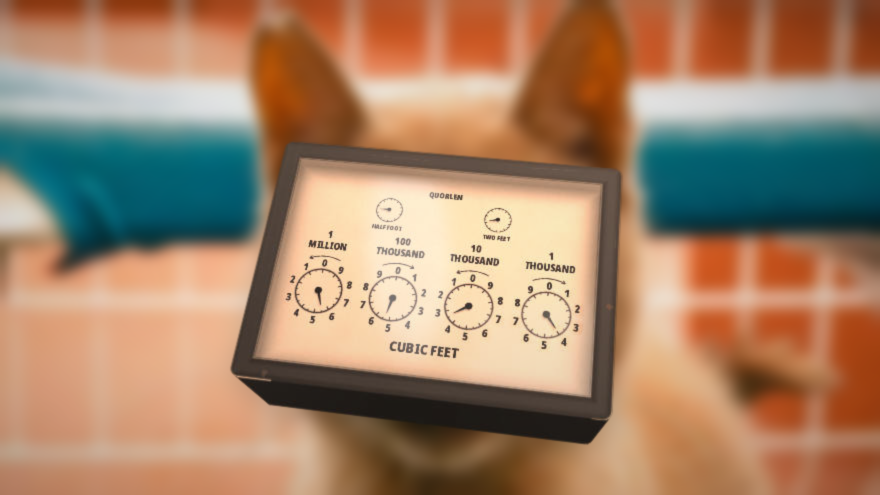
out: 553400,ft³
